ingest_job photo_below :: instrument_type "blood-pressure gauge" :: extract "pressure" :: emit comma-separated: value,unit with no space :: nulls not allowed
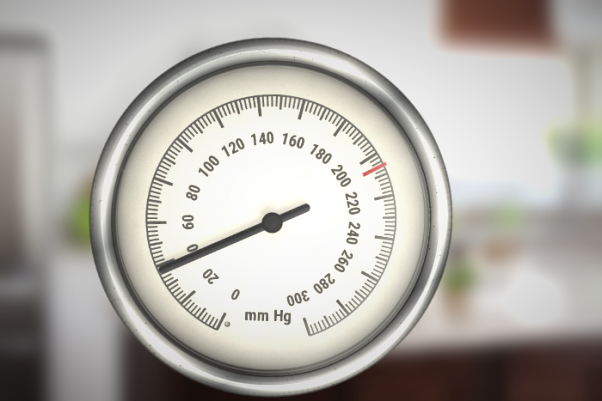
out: 38,mmHg
